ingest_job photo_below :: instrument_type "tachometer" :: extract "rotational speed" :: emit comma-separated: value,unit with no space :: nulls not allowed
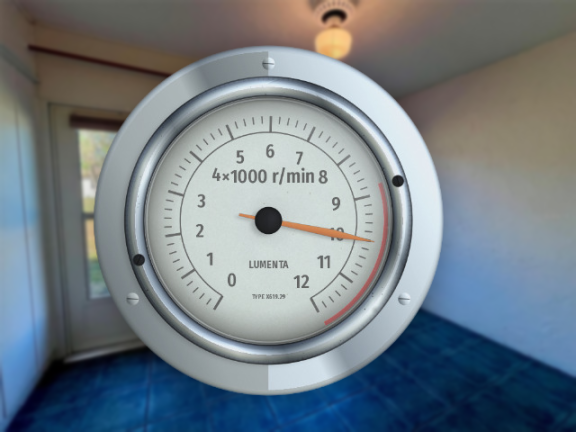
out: 10000,rpm
